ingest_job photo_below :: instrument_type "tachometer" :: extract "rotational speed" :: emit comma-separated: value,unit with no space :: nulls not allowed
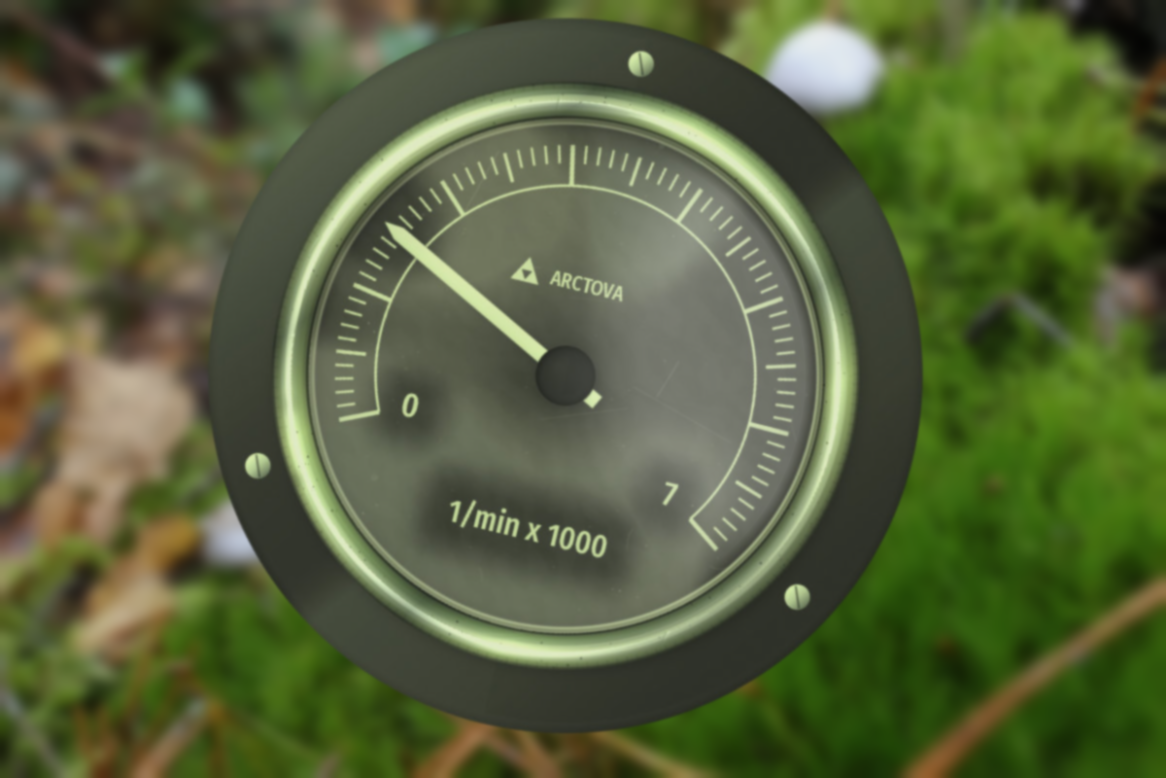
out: 1500,rpm
